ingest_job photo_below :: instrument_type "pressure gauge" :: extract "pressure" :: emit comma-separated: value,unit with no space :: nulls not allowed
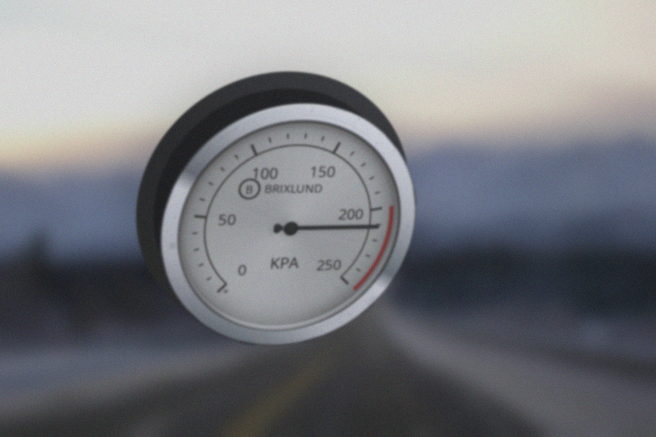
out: 210,kPa
